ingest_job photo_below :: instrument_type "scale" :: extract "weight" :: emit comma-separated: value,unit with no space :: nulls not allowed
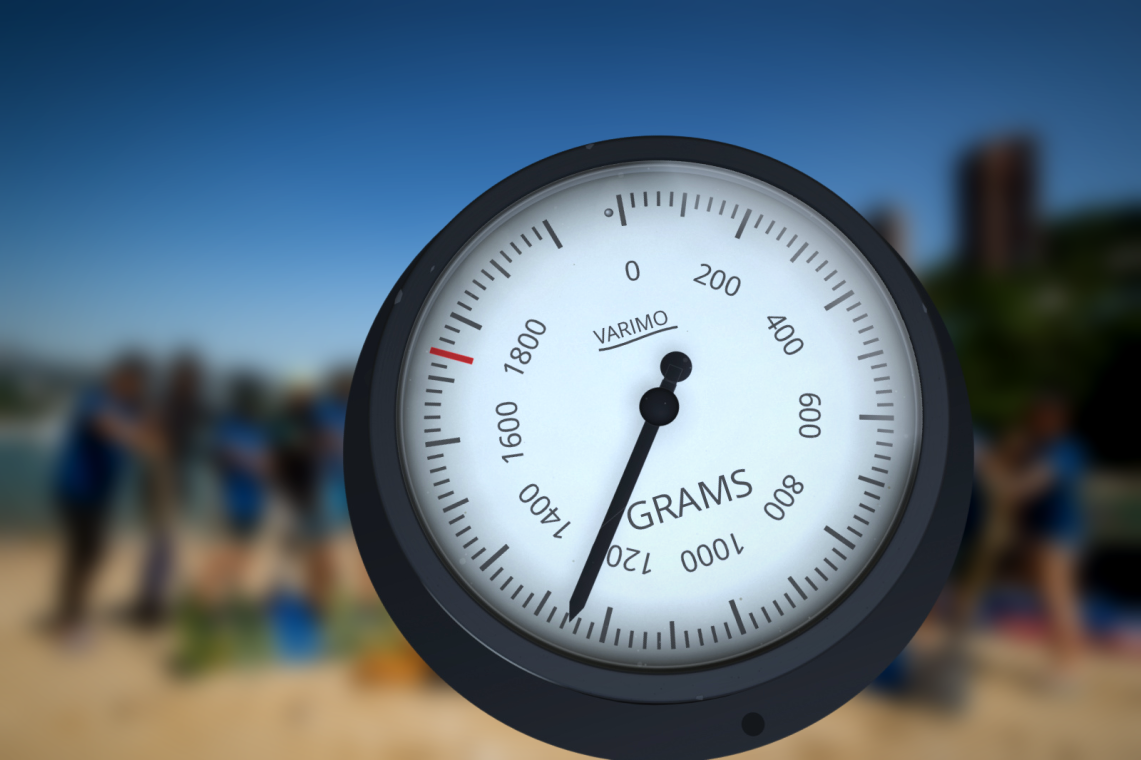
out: 1250,g
